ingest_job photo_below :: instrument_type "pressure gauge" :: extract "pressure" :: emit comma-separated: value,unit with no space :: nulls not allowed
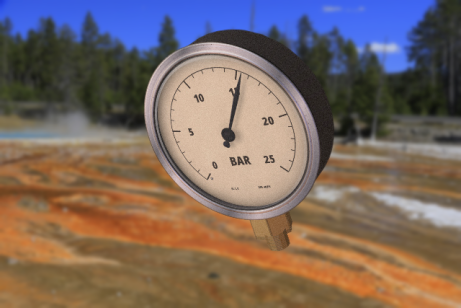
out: 15.5,bar
